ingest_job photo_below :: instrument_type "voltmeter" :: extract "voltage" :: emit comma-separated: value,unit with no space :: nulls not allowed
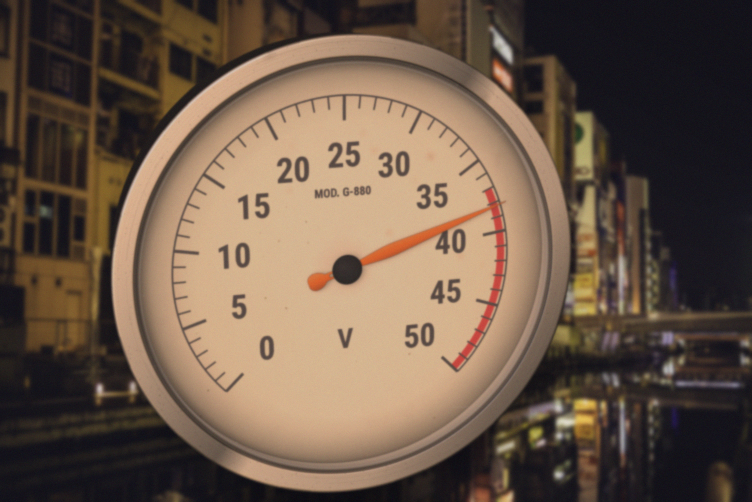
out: 38,V
